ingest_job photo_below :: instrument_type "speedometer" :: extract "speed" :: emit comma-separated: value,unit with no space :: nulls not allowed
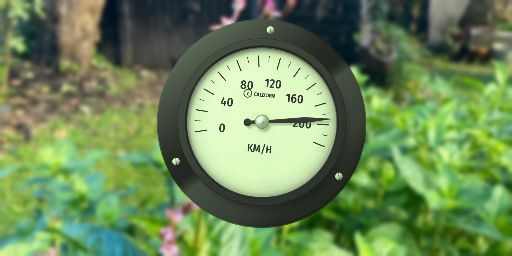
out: 195,km/h
